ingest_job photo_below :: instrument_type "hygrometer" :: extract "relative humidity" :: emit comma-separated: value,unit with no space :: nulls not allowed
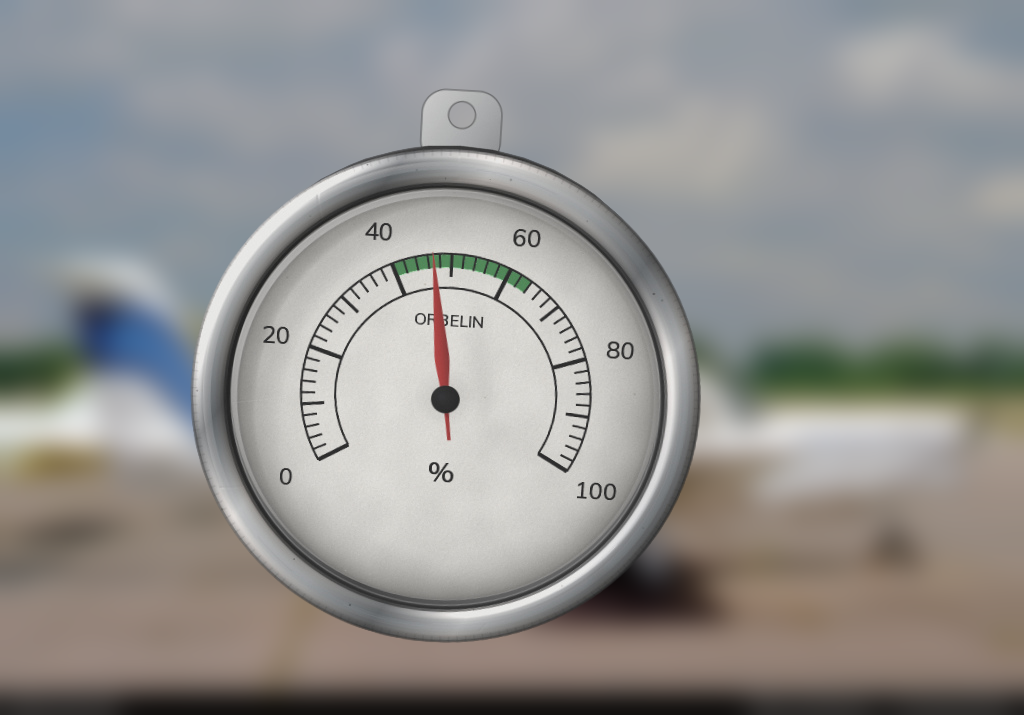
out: 47,%
